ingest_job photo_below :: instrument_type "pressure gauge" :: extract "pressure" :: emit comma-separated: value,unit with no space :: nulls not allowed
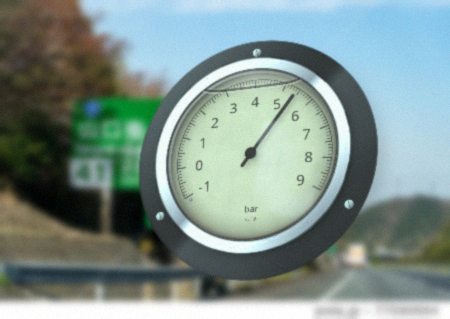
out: 5.5,bar
